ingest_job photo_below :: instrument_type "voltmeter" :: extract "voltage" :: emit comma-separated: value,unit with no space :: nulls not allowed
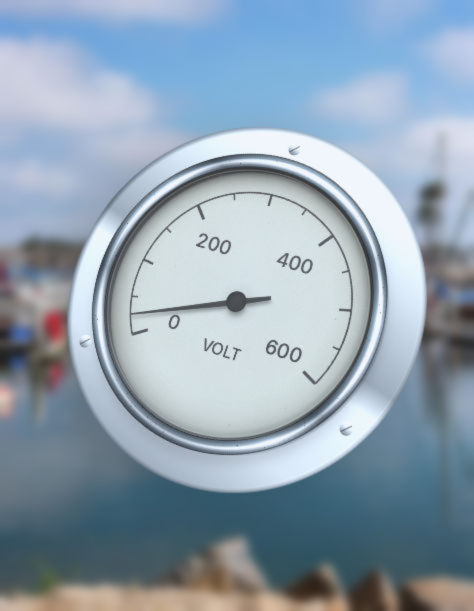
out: 25,V
